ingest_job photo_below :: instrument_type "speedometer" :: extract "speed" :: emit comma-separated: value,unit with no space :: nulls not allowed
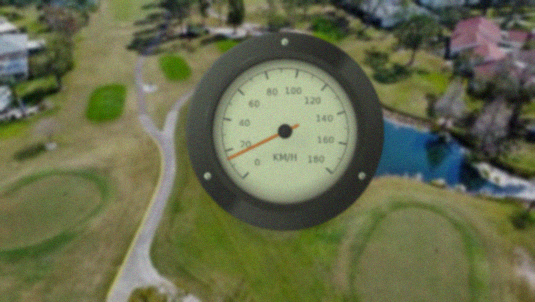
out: 15,km/h
